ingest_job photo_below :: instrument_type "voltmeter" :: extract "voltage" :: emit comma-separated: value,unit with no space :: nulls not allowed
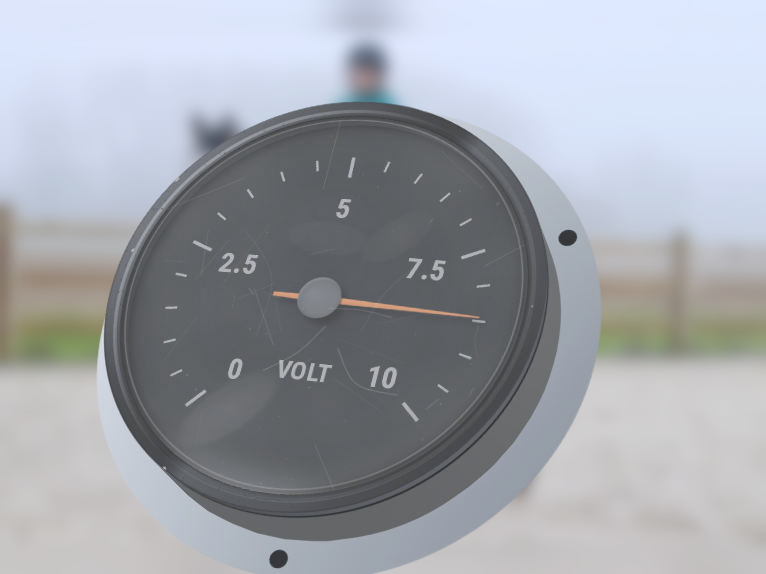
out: 8.5,V
